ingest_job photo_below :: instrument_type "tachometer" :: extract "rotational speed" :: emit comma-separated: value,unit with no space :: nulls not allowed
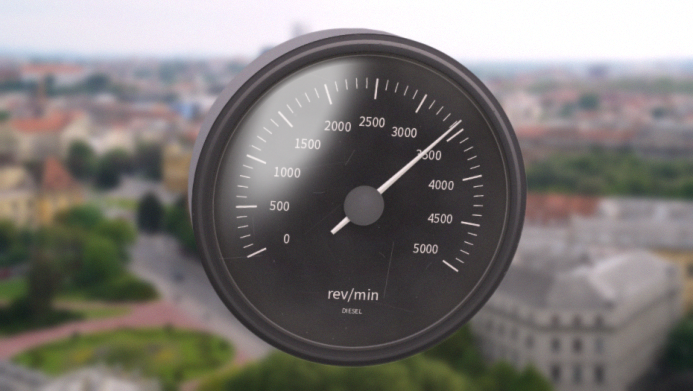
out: 3400,rpm
